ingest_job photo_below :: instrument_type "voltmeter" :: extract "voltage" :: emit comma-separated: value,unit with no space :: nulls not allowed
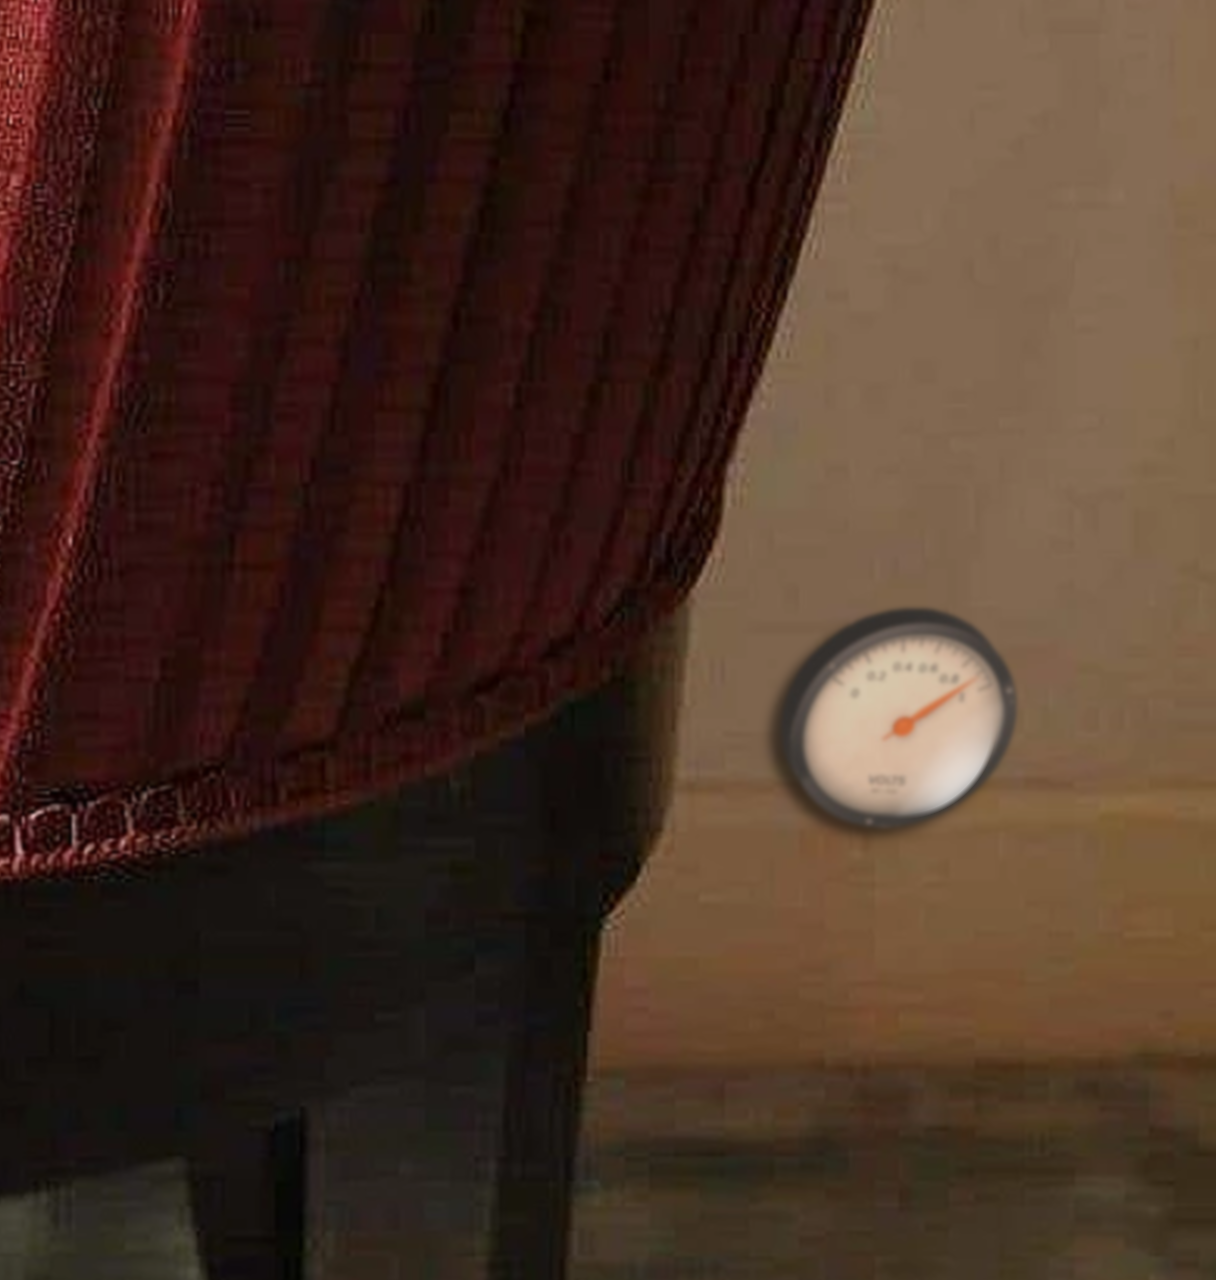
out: 0.9,V
